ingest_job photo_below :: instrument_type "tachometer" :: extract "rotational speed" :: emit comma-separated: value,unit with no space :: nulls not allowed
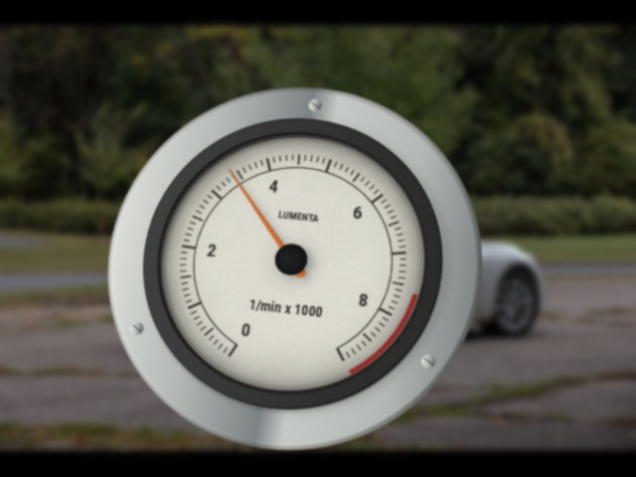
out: 3400,rpm
